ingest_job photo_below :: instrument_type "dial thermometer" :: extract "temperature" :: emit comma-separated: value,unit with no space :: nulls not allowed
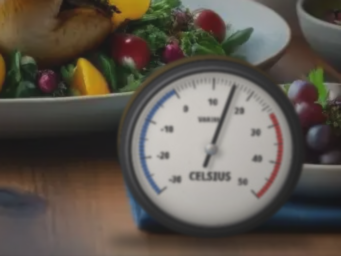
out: 15,°C
